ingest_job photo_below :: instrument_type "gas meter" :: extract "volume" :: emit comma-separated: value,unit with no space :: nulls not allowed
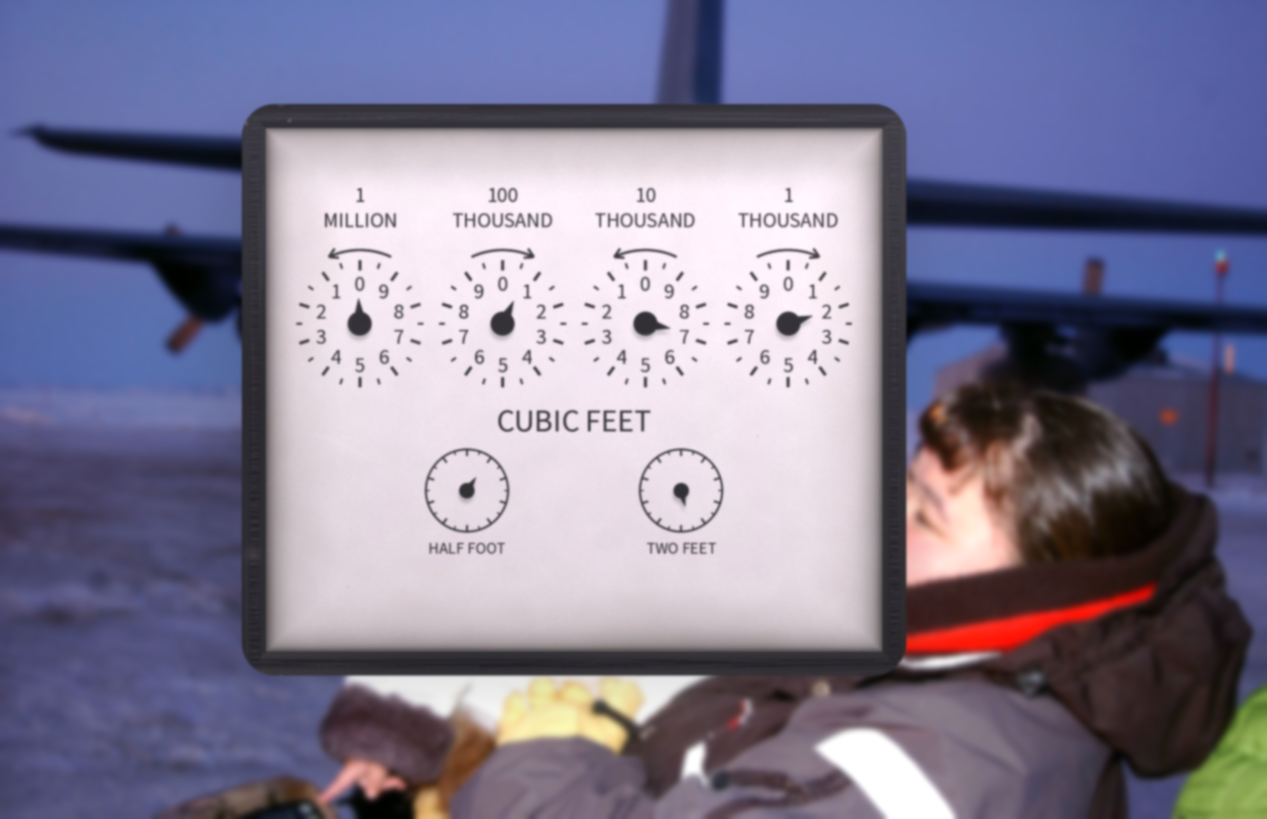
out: 7200,ft³
